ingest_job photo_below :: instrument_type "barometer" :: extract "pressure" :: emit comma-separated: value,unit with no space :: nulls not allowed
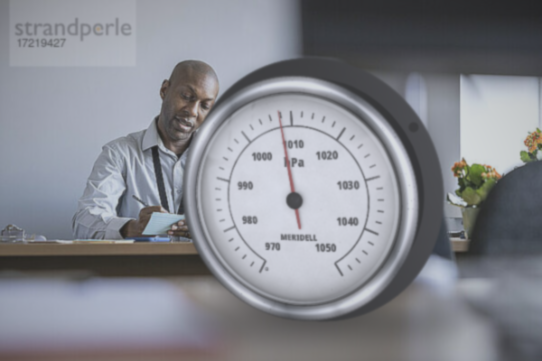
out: 1008,hPa
